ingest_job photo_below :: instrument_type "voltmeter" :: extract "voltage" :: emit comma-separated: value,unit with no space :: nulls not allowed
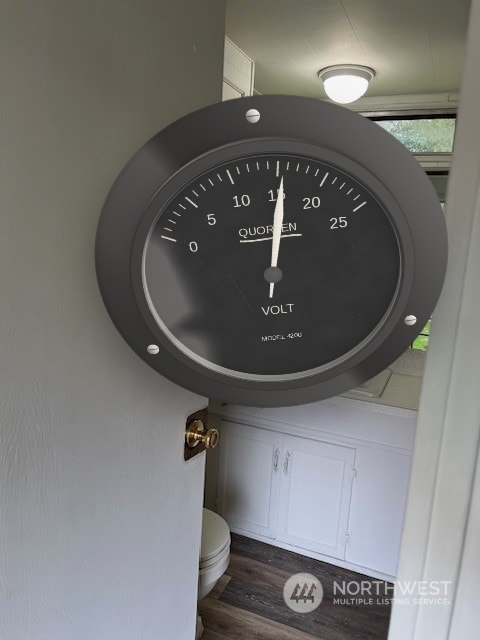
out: 15.5,V
